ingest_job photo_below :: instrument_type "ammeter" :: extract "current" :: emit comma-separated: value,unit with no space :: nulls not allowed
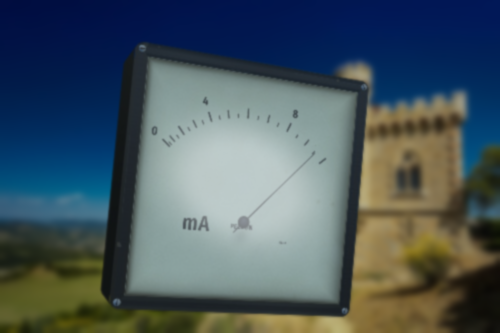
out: 9.5,mA
